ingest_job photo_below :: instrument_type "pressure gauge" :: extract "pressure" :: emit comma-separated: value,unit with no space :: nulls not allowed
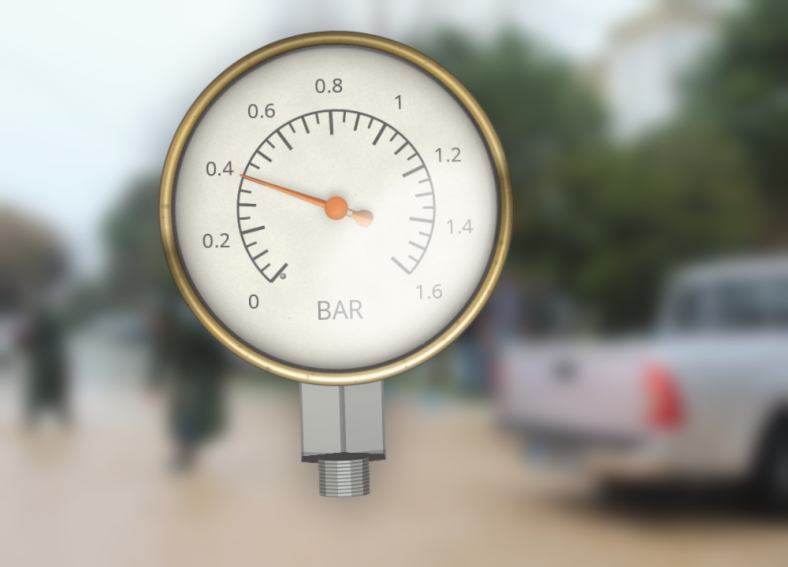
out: 0.4,bar
